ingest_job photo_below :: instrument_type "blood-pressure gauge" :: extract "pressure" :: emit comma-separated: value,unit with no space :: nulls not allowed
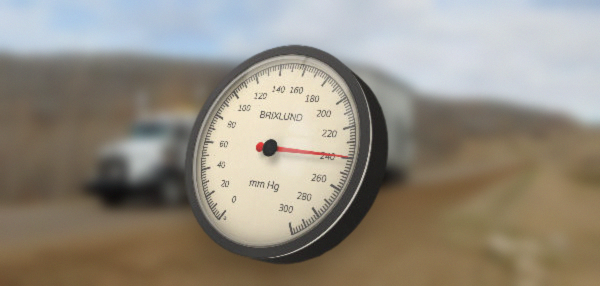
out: 240,mmHg
